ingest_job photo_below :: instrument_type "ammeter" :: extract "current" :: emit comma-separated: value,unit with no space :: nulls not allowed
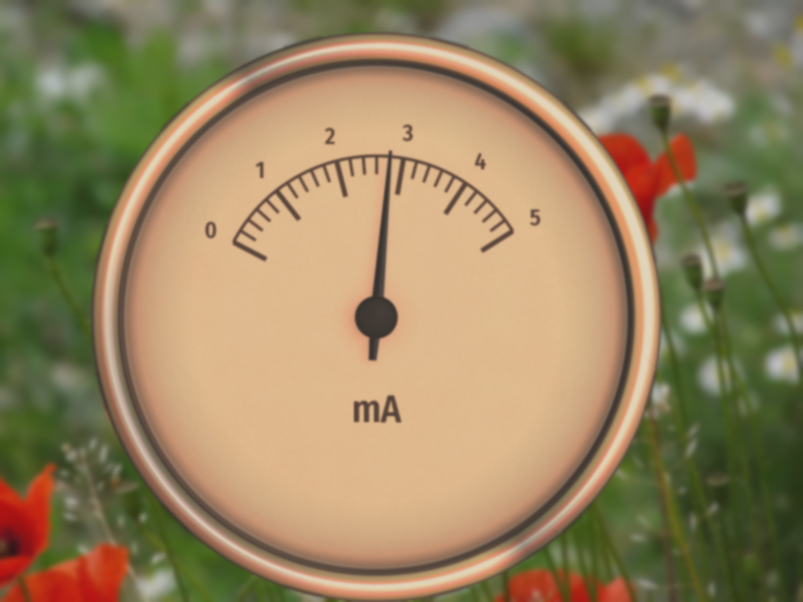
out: 2.8,mA
